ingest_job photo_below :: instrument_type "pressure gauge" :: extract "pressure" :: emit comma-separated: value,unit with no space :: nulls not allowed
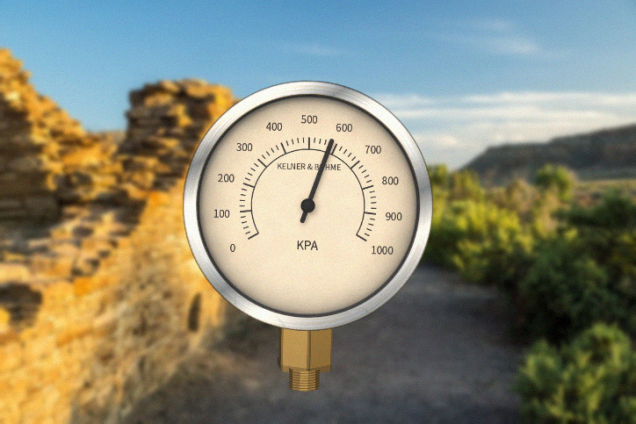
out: 580,kPa
